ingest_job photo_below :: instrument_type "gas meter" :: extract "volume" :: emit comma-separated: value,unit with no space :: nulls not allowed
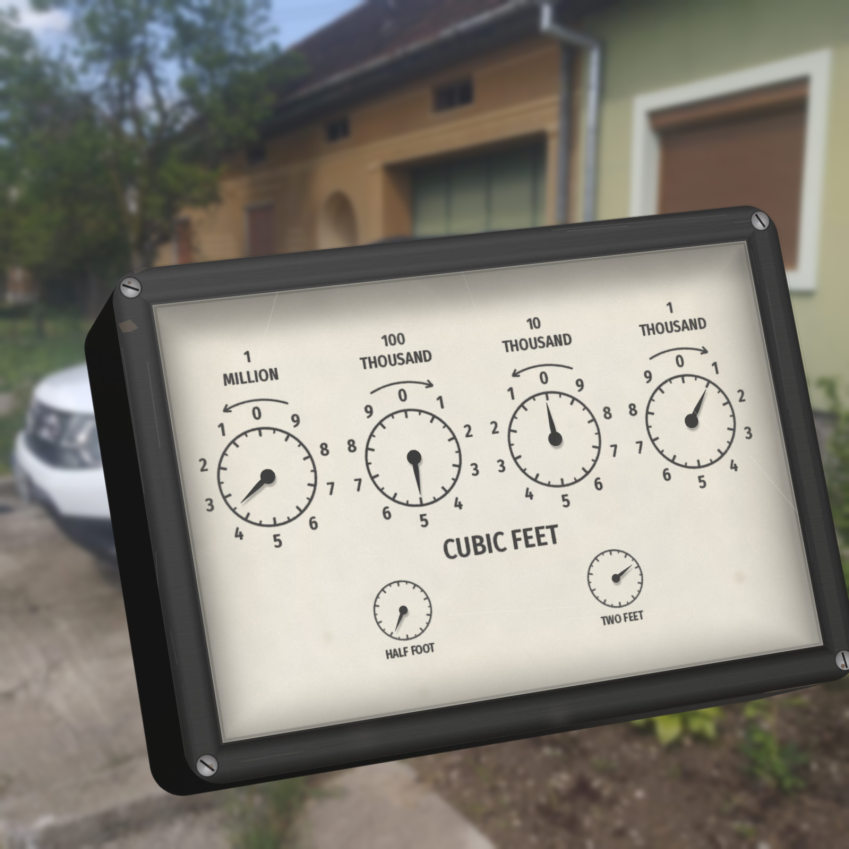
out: 350100,ft³
